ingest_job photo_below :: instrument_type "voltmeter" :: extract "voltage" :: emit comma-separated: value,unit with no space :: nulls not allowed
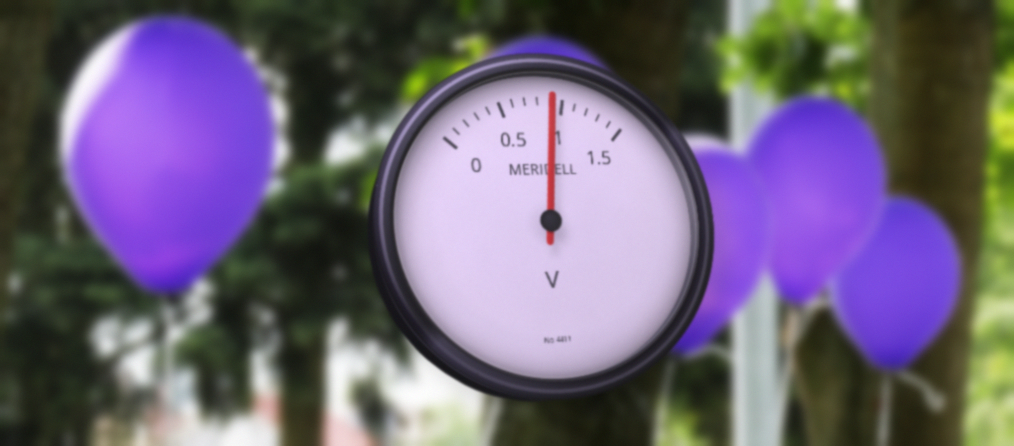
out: 0.9,V
